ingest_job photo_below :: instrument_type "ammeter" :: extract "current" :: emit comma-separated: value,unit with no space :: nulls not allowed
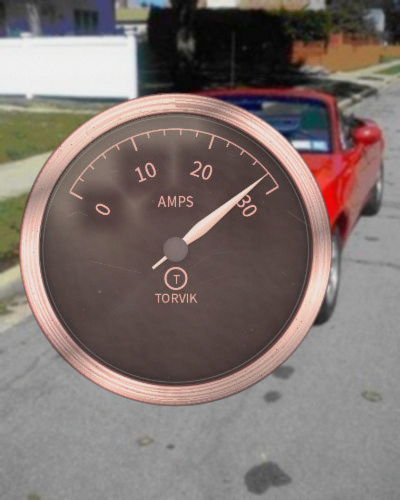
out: 28,A
